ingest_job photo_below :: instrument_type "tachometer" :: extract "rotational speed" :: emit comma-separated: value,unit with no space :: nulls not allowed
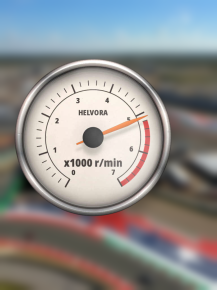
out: 5100,rpm
